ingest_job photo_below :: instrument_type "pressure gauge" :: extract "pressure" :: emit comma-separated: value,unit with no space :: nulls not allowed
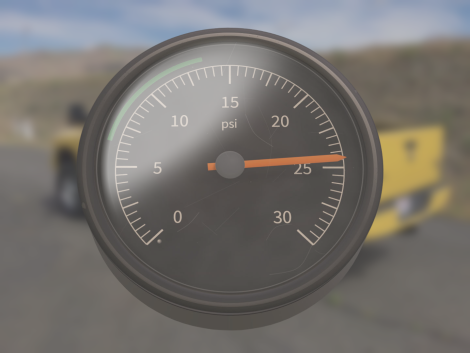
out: 24.5,psi
